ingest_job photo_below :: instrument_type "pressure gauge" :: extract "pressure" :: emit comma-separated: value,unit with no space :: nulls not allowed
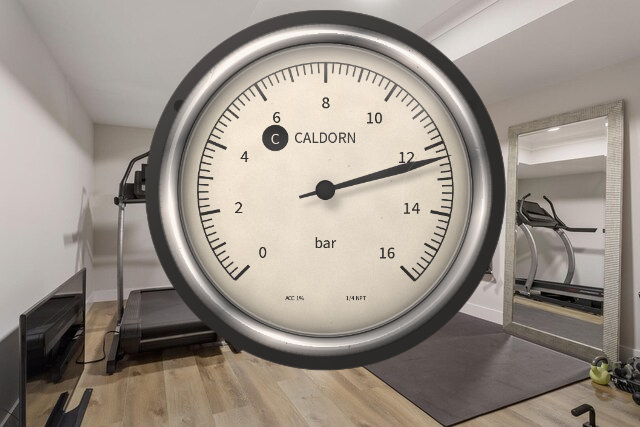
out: 12.4,bar
